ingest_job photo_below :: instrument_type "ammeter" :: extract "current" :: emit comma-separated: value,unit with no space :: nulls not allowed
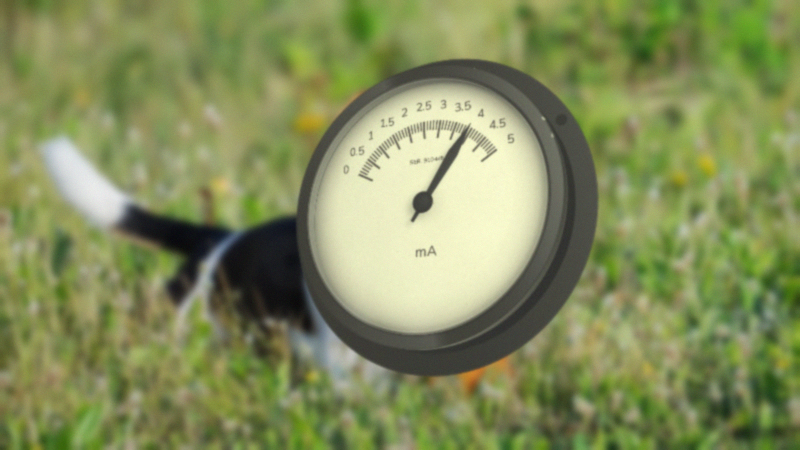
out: 4,mA
